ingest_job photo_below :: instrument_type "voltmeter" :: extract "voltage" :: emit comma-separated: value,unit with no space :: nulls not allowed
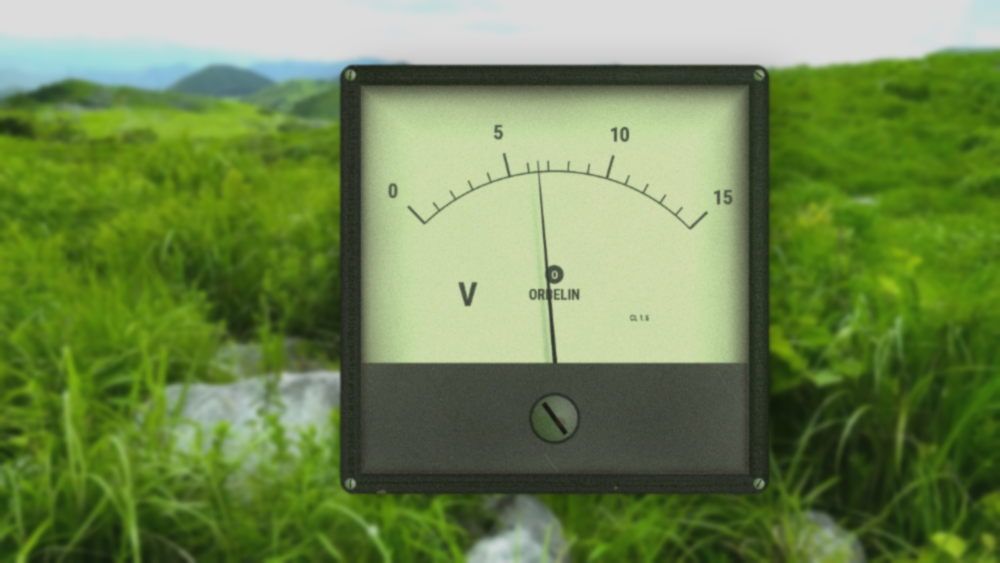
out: 6.5,V
